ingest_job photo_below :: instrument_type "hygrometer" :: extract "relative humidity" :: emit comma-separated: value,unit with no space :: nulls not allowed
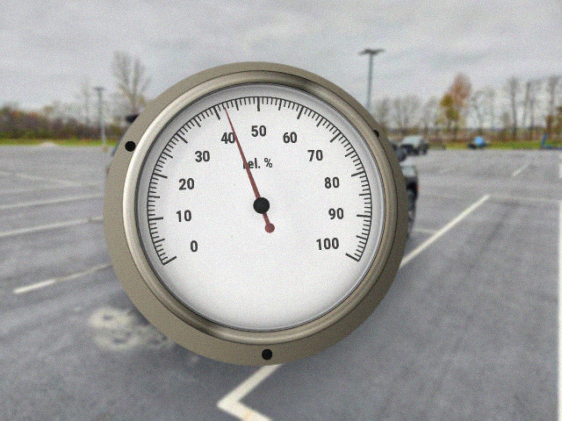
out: 42,%
